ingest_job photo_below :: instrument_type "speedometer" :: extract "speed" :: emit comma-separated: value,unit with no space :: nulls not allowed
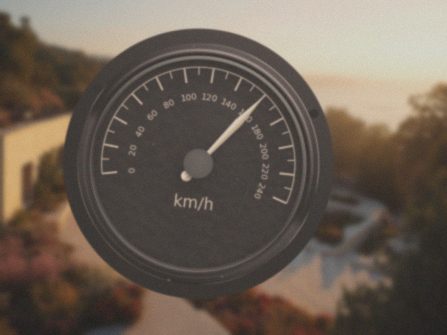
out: 160,km/h
